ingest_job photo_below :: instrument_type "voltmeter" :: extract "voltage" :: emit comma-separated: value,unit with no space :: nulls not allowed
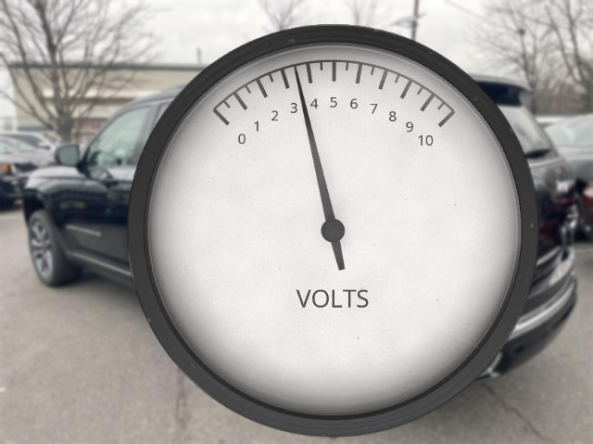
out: 3.5,V
